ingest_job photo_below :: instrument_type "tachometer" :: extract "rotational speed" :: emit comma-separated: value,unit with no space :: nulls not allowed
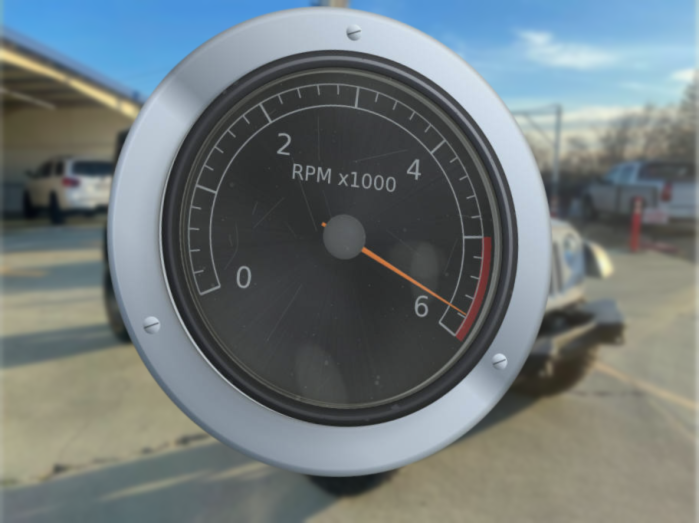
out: 5800,rpm
